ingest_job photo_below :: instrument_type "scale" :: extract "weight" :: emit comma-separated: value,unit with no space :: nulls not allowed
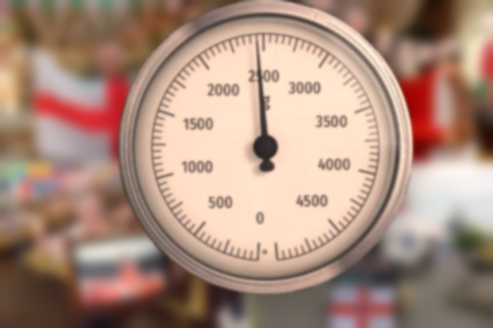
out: 2450,g
